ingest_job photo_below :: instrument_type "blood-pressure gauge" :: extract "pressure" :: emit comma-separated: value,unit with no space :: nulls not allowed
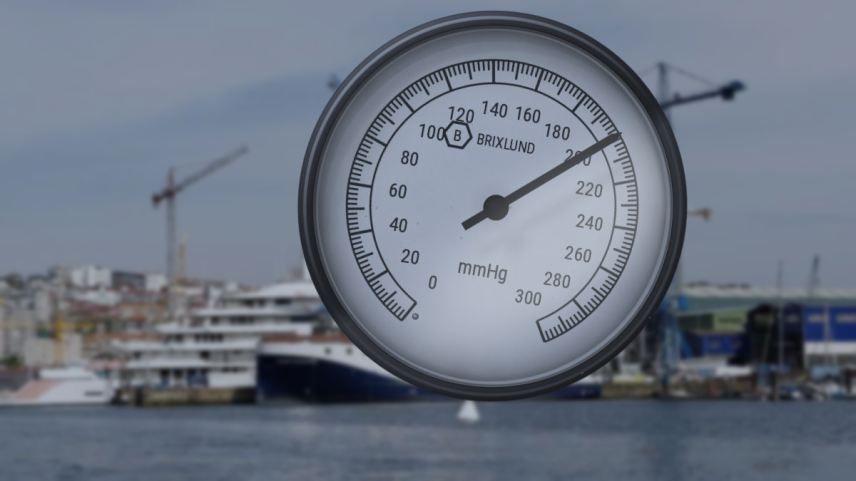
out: 200,mmHg
